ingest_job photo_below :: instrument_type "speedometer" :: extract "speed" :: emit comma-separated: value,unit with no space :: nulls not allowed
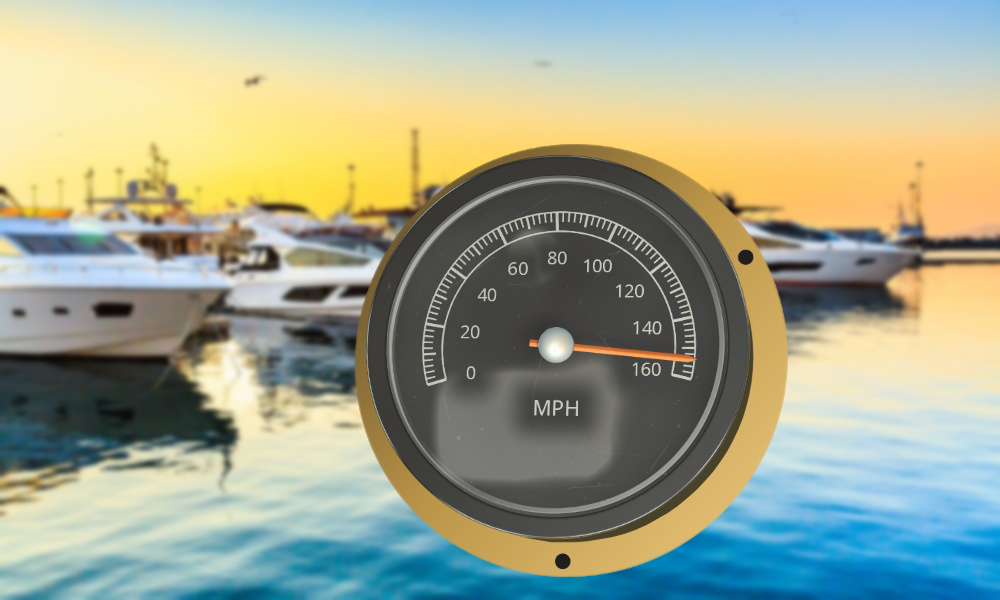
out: 154,mph
